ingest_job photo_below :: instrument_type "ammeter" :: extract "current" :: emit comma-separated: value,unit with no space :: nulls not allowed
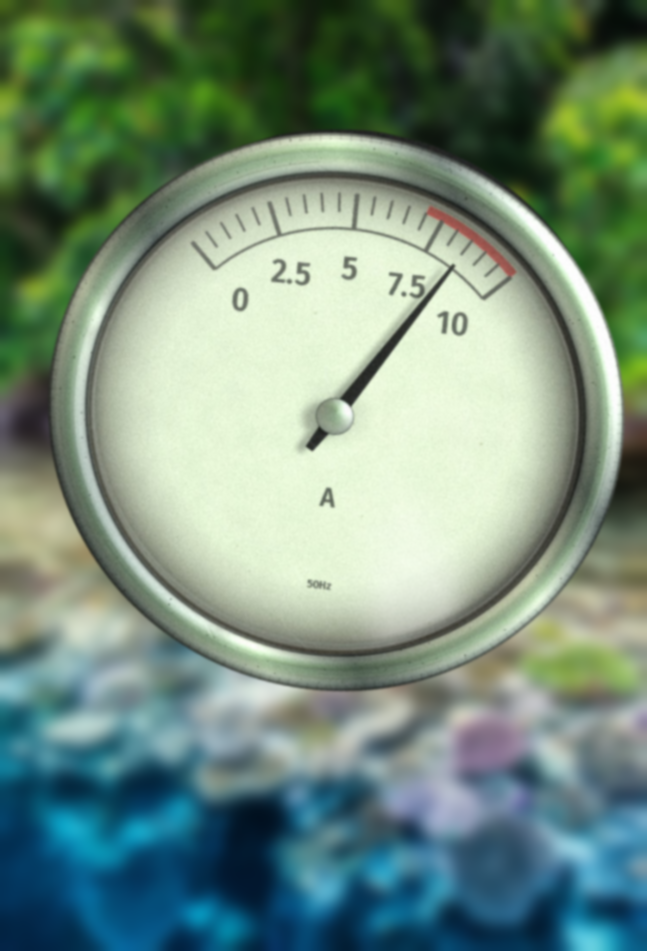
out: 8.5,A
